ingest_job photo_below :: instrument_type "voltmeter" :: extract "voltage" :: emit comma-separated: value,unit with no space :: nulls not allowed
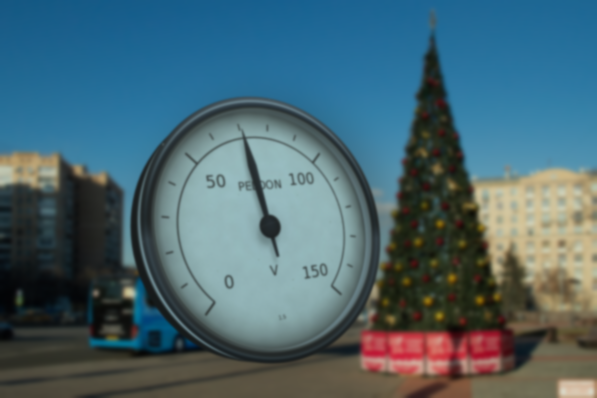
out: 70,V
